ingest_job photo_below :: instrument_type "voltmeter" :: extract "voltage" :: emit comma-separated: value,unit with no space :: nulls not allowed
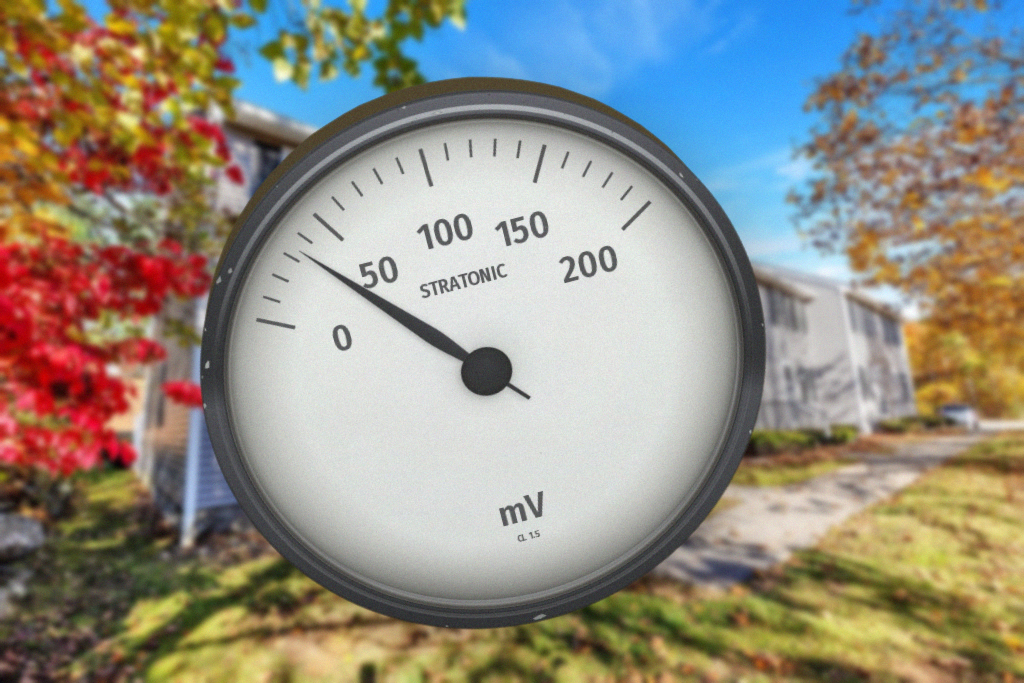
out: 35,mV
